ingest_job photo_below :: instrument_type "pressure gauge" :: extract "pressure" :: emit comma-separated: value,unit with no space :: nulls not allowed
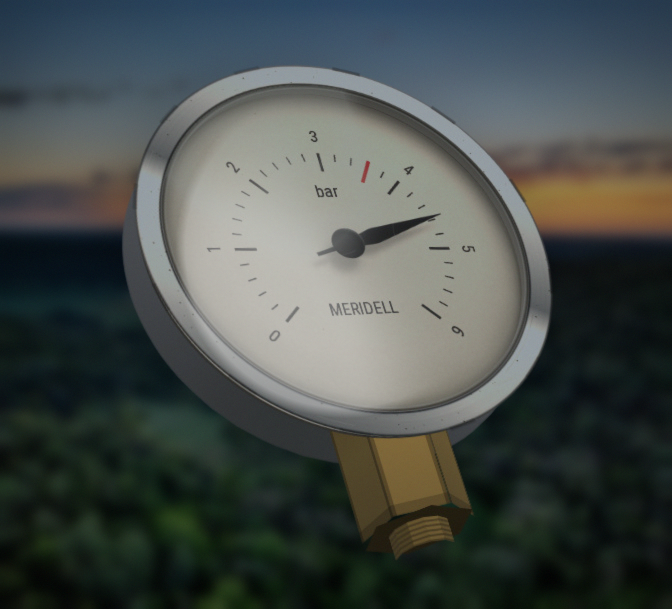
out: 4.6,bar
